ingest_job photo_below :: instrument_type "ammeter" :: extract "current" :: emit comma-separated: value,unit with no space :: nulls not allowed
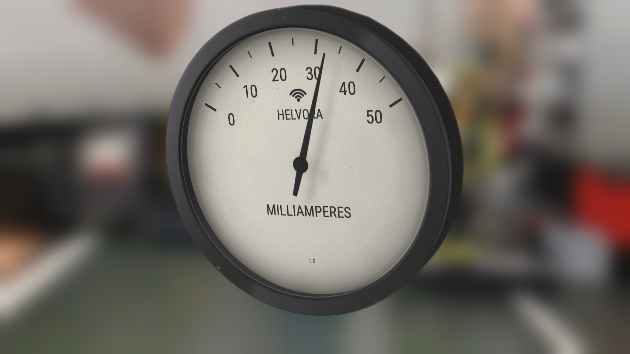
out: 32.5,mA
